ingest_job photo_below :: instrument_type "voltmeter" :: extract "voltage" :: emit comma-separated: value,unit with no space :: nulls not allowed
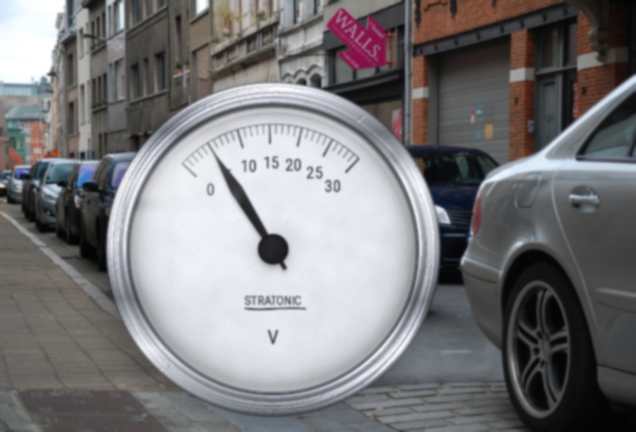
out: 5,V
